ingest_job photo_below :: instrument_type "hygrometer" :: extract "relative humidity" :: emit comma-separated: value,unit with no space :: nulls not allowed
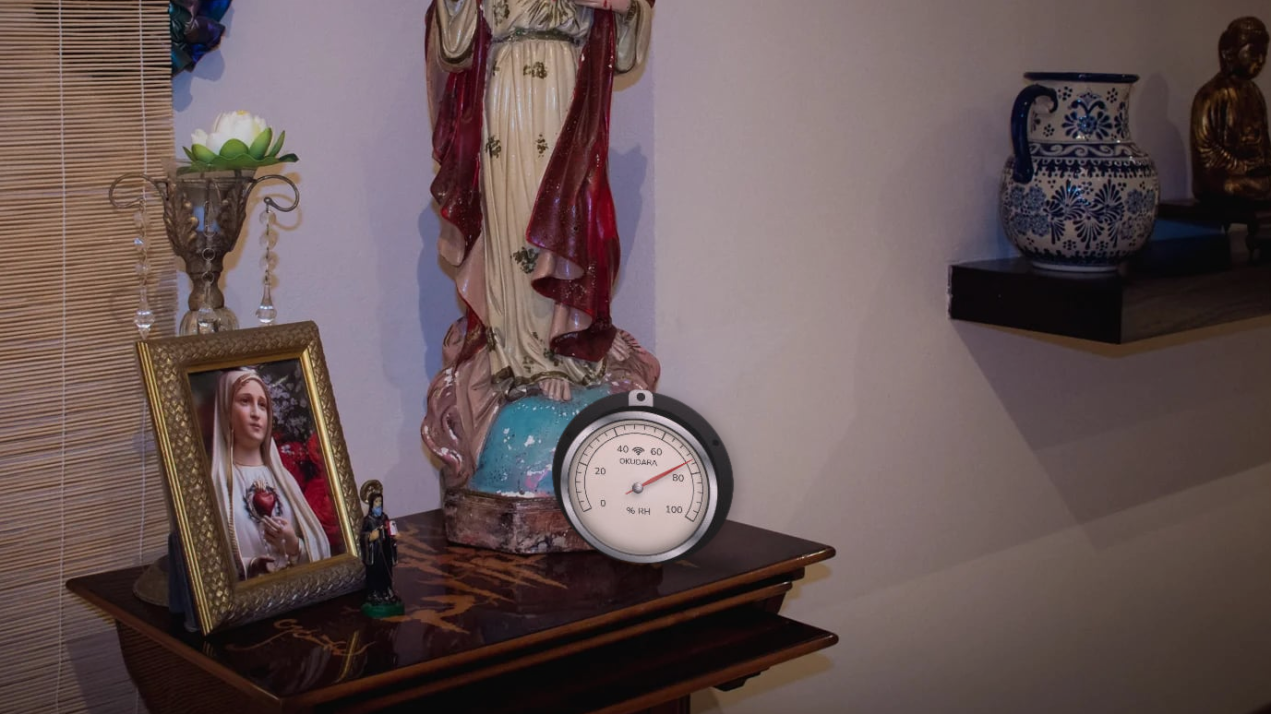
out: 74,%
